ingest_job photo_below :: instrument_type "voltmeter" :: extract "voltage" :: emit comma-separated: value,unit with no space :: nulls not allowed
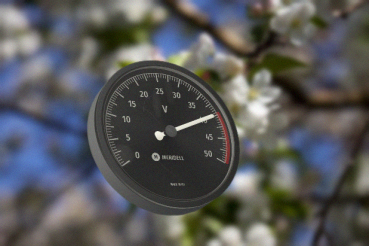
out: 40,V
